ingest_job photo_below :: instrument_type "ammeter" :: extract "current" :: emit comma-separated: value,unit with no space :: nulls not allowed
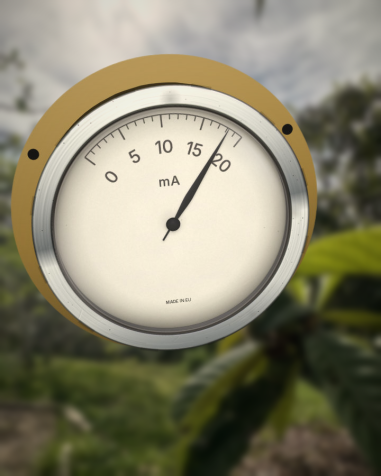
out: 18,mA
